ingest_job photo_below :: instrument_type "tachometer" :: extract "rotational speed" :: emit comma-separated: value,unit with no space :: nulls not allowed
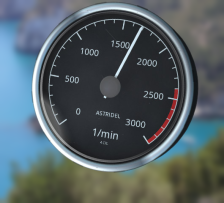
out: 1700,rpm
